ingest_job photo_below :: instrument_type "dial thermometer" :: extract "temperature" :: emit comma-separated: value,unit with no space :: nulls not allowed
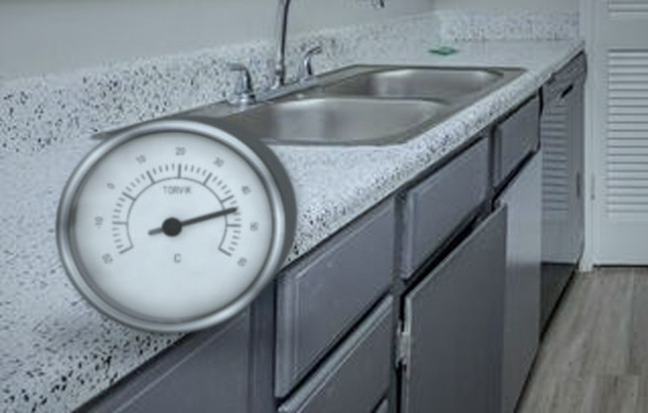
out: 44,°C
